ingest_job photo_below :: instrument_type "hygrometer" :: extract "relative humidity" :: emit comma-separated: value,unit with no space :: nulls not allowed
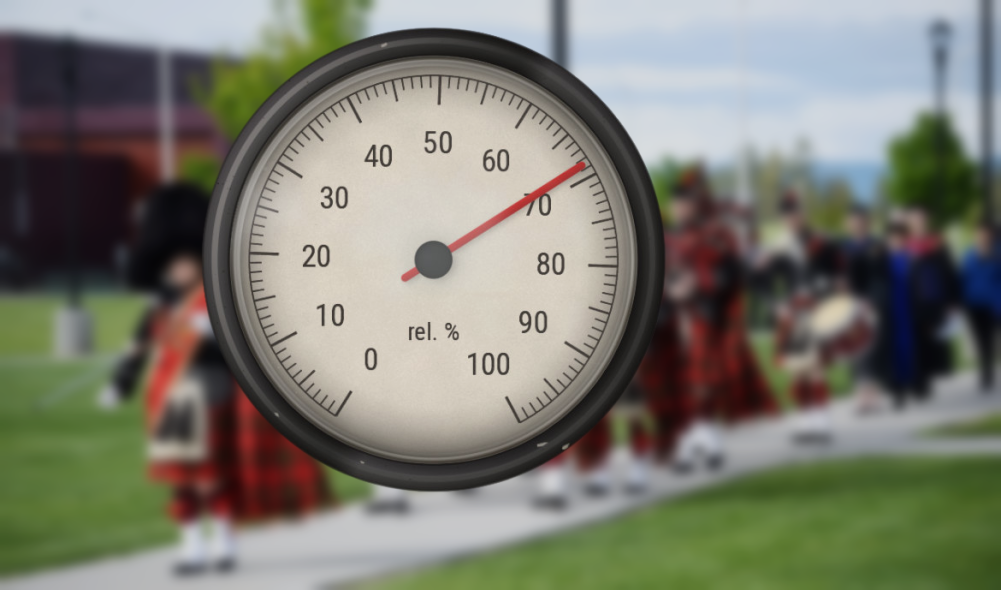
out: 68.5,%
